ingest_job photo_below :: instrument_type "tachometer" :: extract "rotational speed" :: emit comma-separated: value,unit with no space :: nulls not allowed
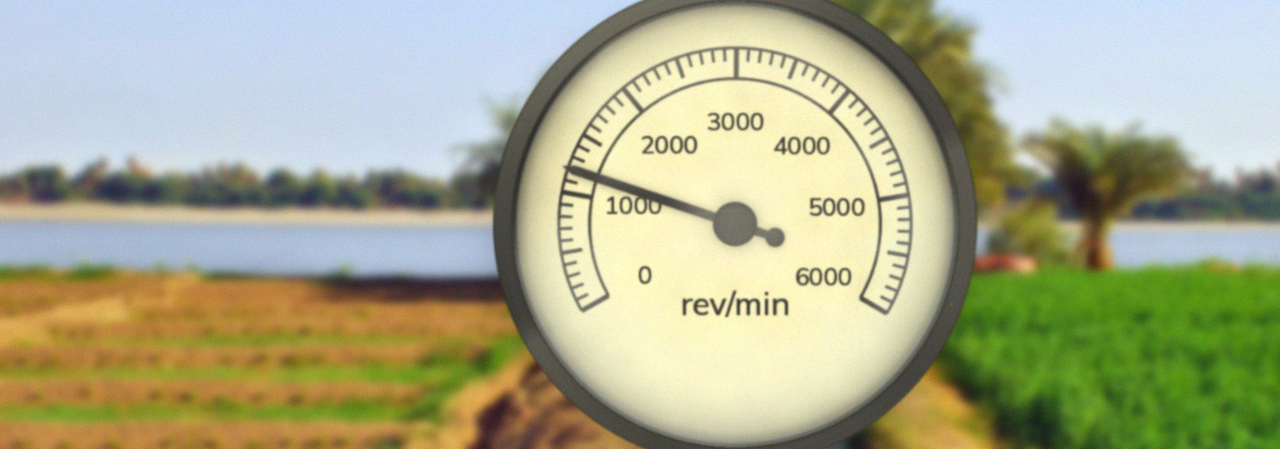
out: 1200,rpm
